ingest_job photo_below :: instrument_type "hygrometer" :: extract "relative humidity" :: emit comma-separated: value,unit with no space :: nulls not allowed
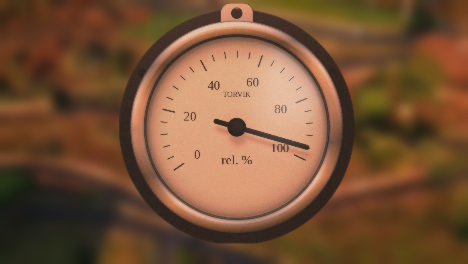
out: 96,%
